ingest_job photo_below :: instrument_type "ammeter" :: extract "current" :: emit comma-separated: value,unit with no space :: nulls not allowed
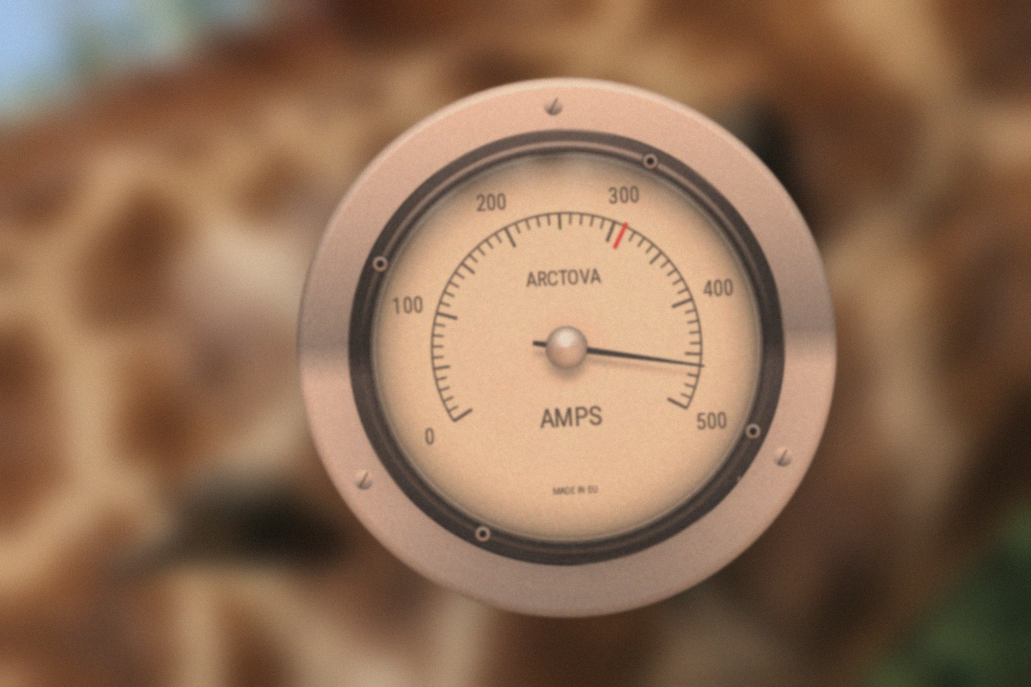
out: 460,A
